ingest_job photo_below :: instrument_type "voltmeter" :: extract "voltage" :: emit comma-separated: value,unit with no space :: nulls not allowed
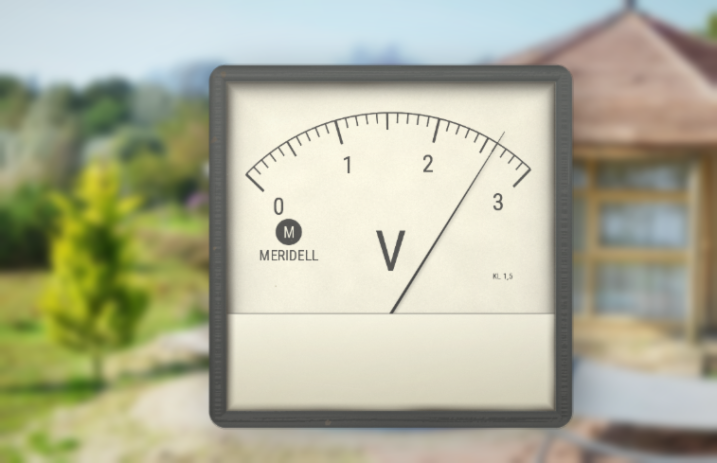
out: 2.6,V
